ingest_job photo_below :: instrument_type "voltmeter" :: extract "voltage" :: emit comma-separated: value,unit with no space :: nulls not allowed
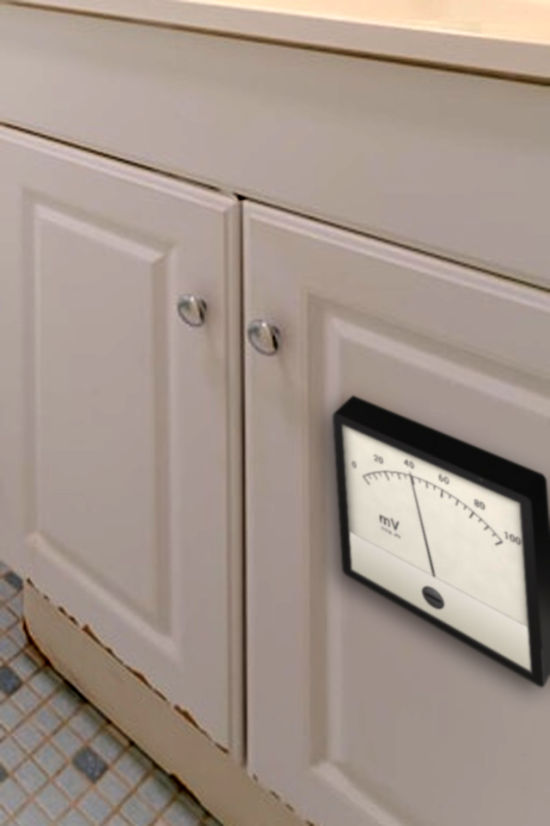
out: 40,mV
